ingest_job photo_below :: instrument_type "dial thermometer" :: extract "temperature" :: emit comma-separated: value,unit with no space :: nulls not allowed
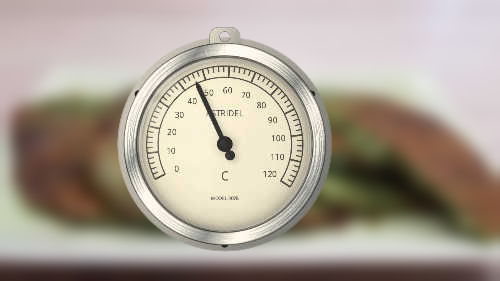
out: 46,°C
